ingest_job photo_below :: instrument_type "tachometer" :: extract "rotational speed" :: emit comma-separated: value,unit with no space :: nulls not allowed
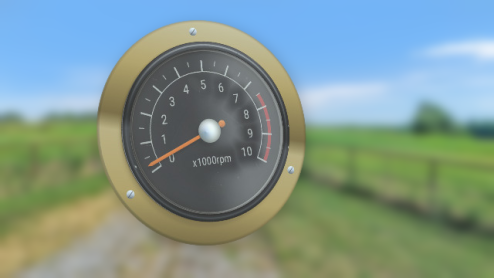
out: 250,rpm
